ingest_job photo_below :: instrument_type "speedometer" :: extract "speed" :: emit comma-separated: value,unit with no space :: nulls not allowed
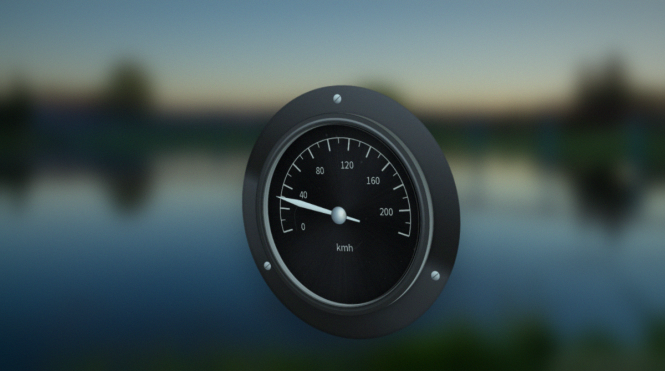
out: 30,km/h
